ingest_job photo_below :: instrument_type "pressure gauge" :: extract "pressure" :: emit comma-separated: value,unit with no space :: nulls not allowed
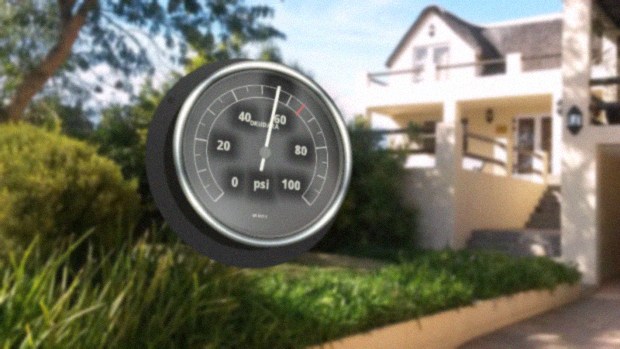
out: 55,psi
